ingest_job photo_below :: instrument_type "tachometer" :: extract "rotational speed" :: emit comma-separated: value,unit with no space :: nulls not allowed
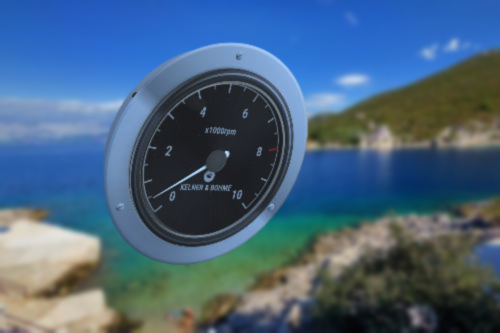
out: 500,rpm
